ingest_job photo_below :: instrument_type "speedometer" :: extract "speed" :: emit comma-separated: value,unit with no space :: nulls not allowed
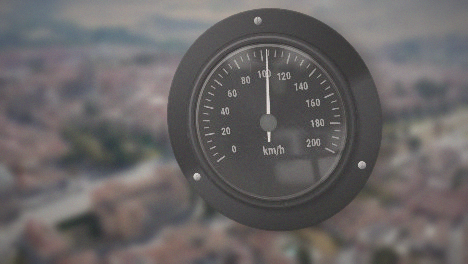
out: 105,km/h
